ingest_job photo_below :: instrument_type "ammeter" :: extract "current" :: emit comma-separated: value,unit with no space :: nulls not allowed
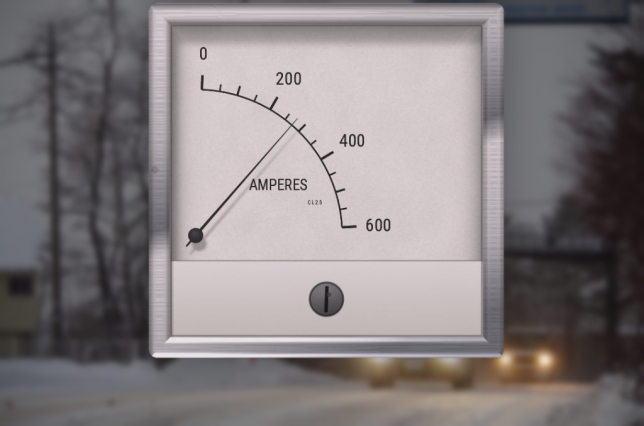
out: 275,A
